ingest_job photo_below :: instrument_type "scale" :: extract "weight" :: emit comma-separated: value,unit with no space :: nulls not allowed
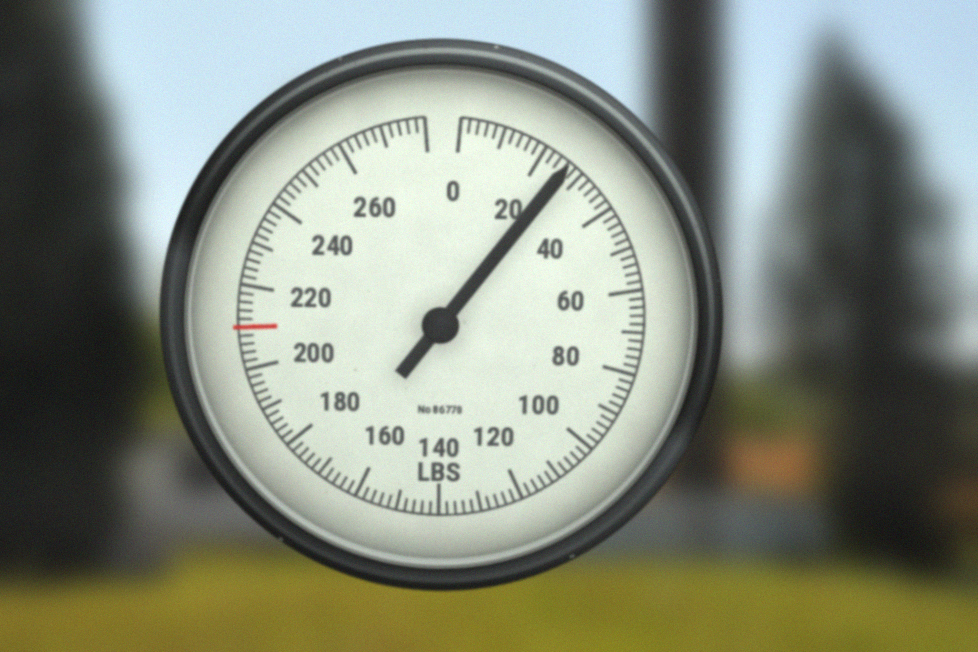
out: 26,lb
